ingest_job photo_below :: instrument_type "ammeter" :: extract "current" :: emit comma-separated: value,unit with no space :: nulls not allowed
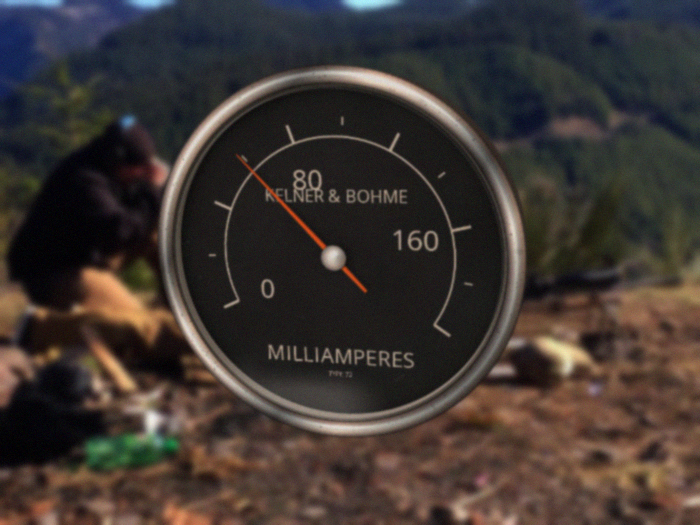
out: 60,mA
